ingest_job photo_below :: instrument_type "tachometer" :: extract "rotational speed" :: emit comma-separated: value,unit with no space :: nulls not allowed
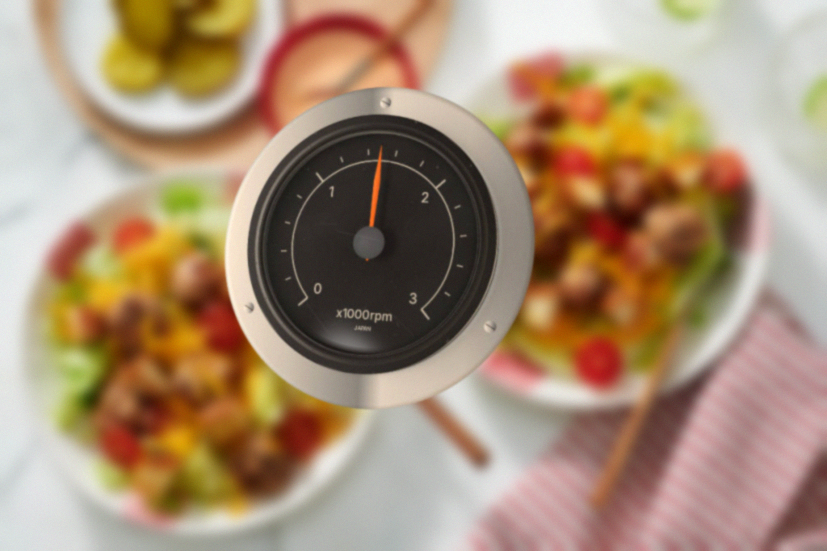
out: 1500,rpm
